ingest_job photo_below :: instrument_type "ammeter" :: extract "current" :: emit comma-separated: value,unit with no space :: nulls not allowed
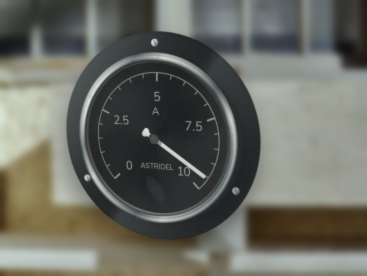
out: 9.5,A
